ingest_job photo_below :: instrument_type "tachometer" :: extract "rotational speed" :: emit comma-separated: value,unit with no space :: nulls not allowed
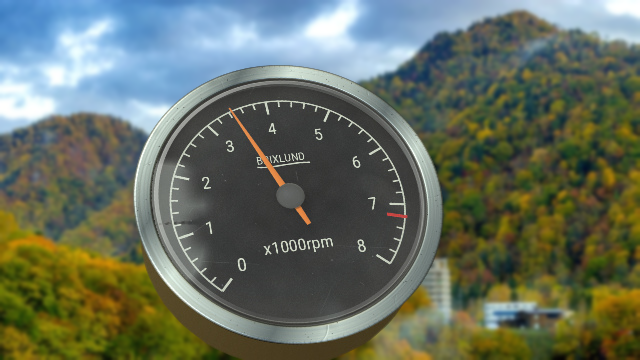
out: 3400,rpm
